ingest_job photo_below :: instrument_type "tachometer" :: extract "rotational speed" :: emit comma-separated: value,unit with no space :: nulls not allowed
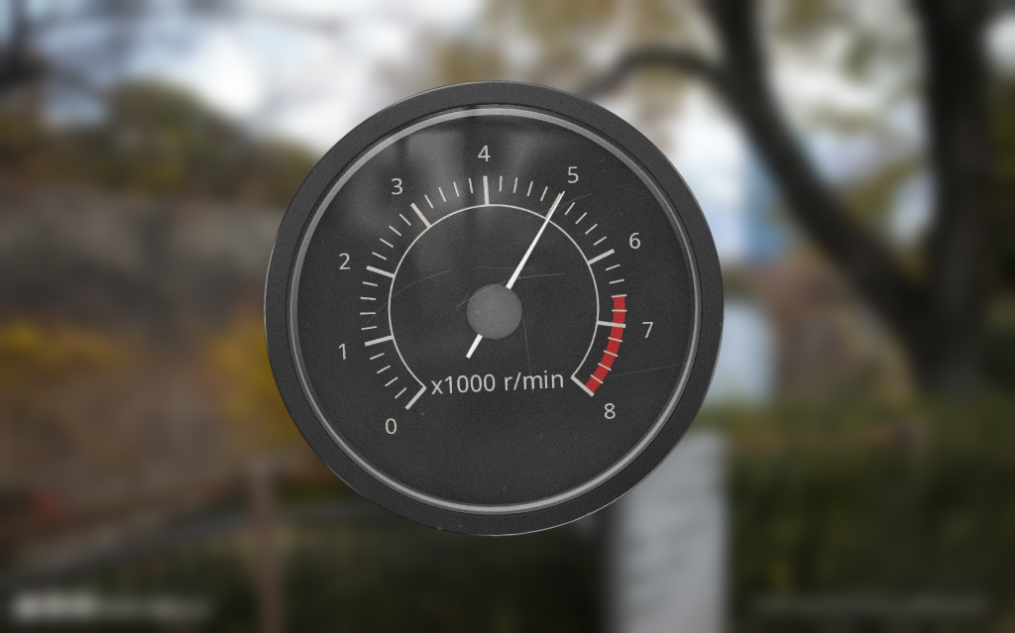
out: 5000,rpm
